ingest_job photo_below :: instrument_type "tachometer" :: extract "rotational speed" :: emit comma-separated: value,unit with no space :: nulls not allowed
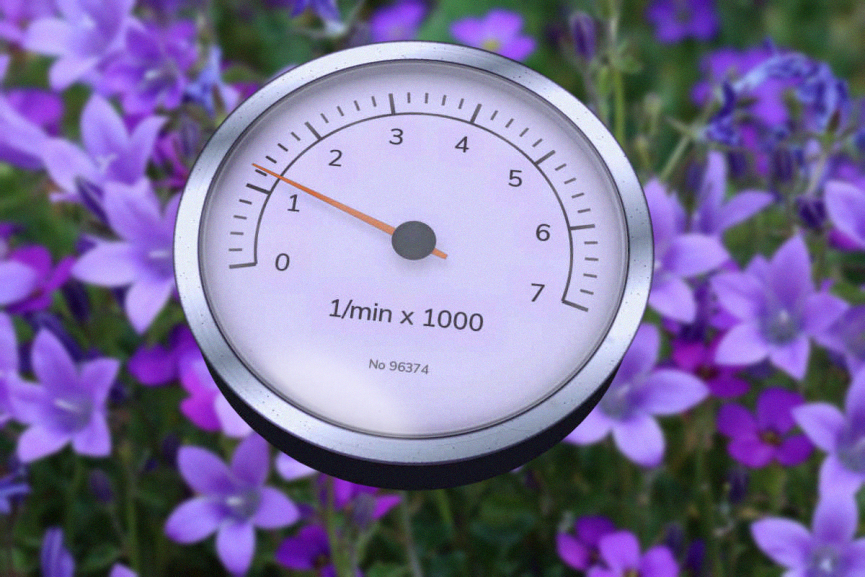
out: 1200,rpm
